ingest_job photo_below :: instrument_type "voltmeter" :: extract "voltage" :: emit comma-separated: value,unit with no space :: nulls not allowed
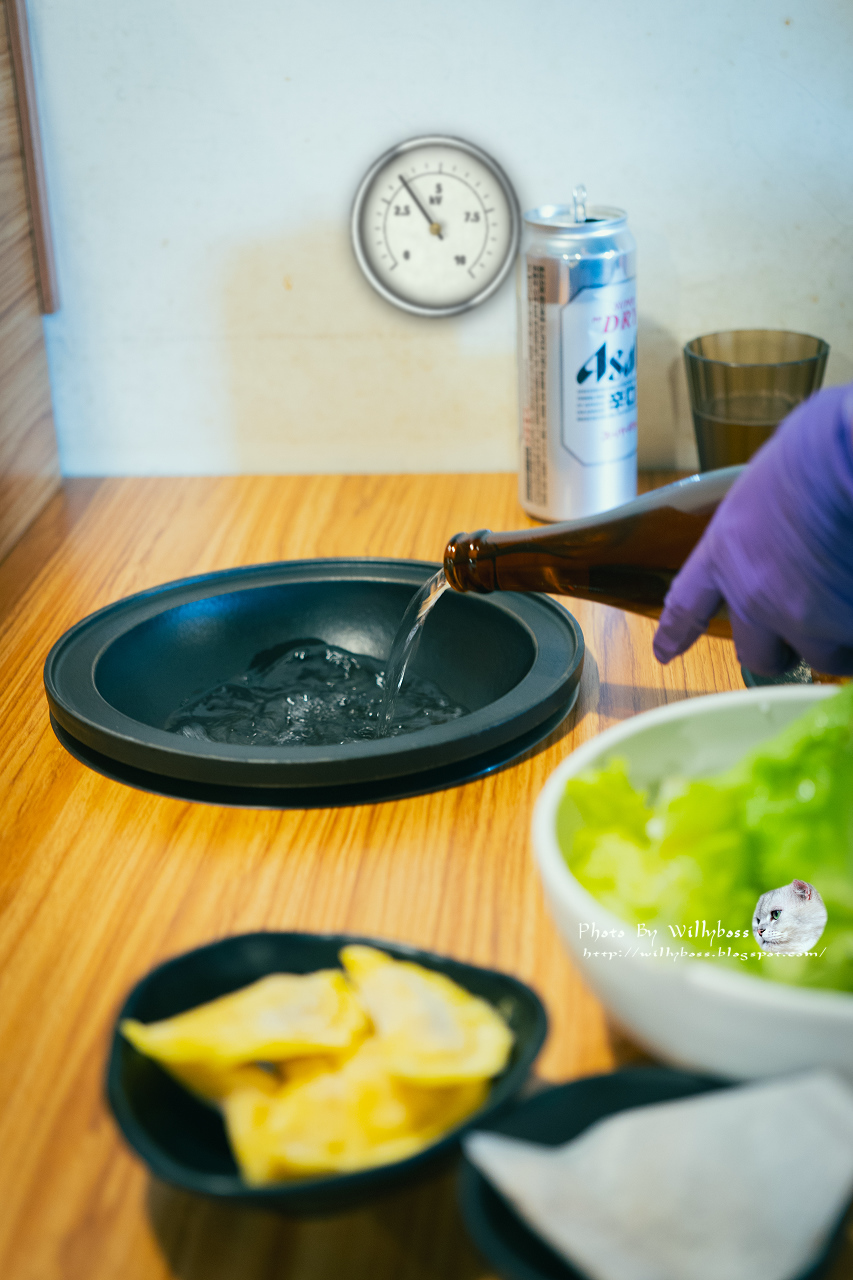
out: 3.5,kV
